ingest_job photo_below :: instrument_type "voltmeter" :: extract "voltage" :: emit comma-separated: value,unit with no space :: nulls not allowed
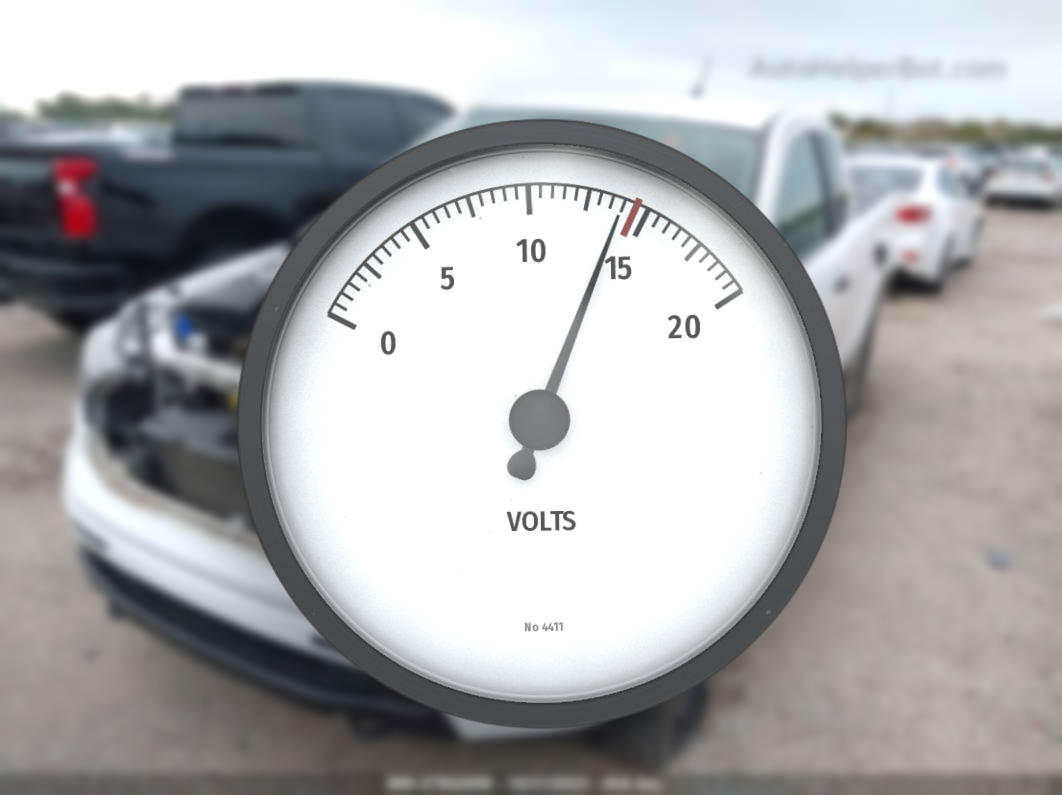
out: 14,V
